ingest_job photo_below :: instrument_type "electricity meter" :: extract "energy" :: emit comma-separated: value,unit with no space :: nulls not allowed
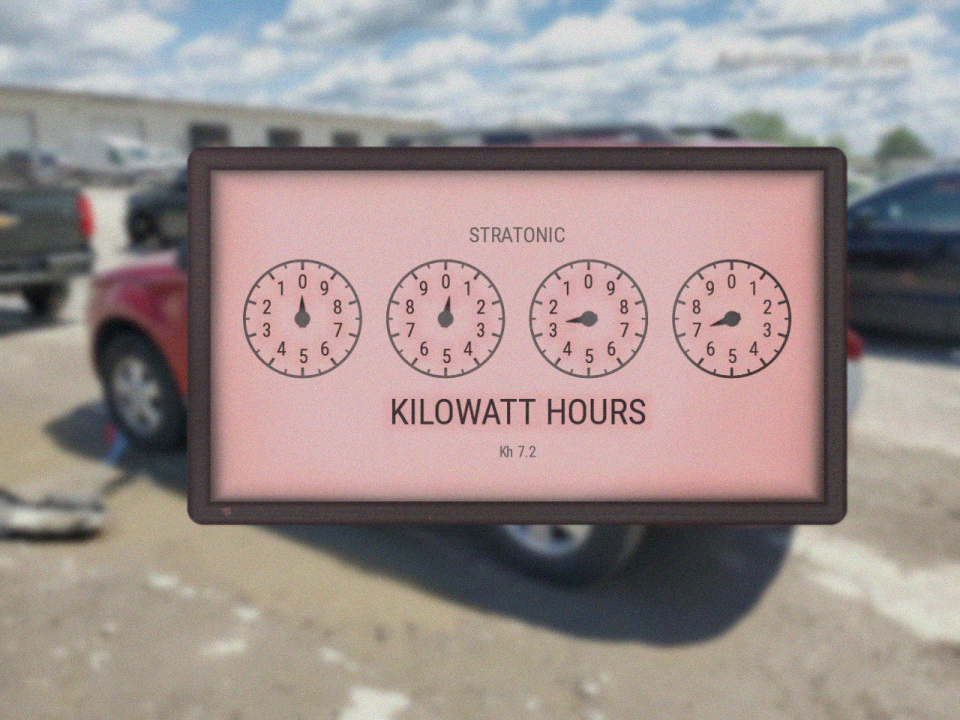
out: 27,kWh
